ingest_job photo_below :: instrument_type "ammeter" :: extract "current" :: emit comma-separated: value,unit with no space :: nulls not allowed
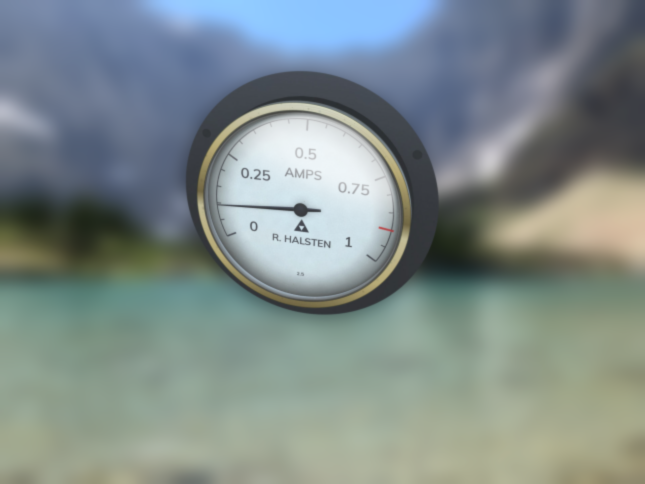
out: 0.1,A
